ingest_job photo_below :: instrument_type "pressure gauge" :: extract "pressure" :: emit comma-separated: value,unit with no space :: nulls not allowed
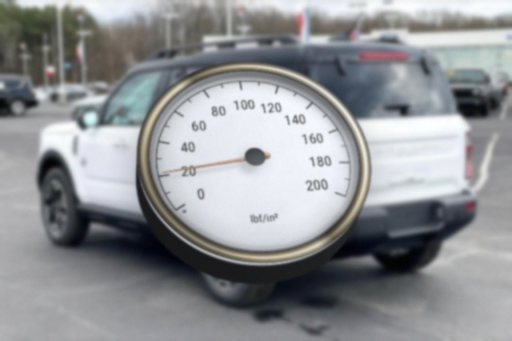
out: 20,psi
